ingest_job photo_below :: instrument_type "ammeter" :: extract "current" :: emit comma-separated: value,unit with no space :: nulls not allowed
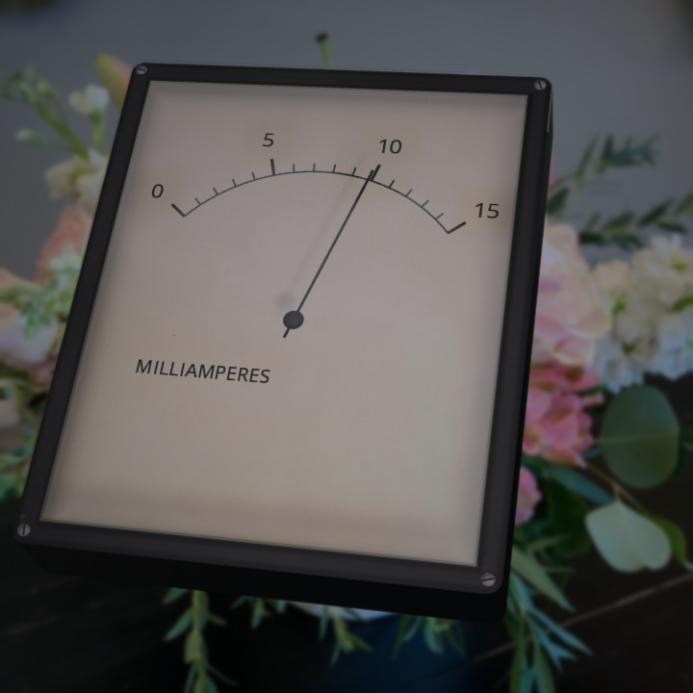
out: 10,mA
